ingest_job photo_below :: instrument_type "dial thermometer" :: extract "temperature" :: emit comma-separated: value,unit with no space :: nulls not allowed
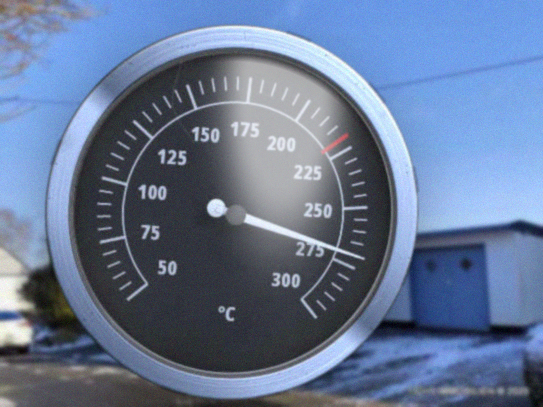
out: 270,°C
